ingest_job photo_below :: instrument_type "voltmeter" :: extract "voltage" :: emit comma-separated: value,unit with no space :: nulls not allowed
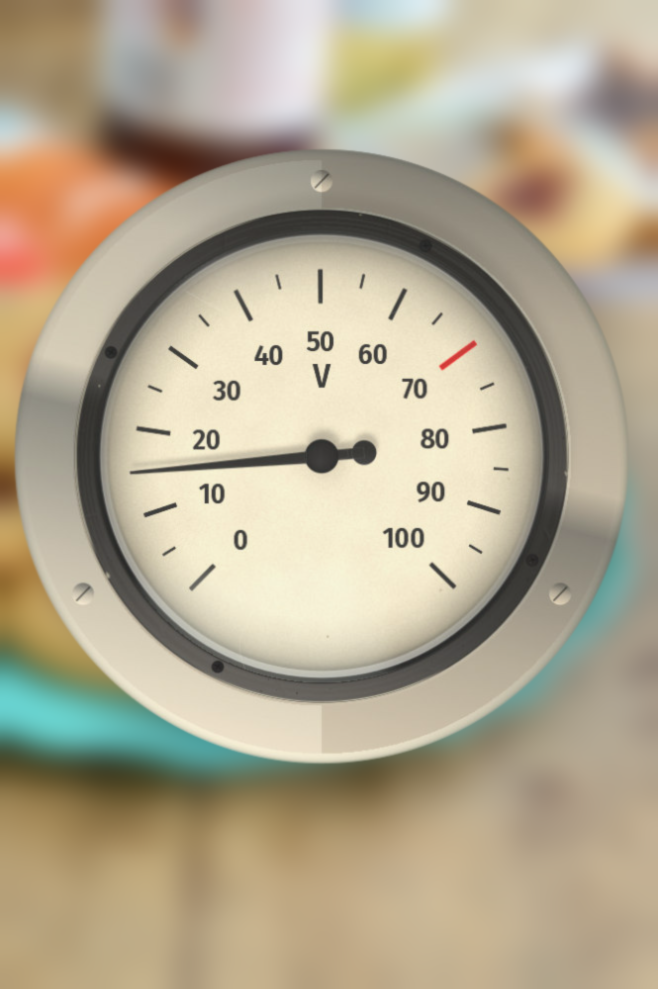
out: 15,V
